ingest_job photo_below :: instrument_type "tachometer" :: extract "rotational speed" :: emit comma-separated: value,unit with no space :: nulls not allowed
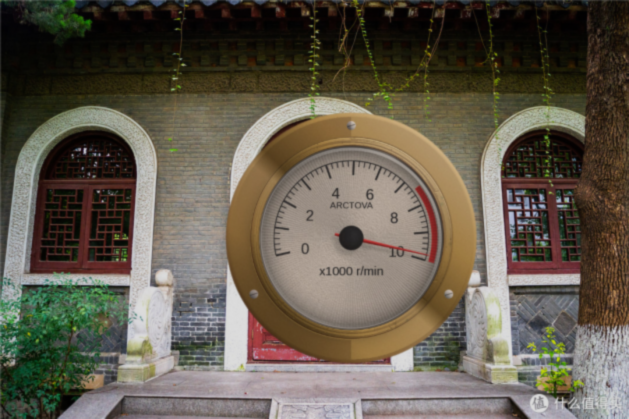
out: 9800,rpm
